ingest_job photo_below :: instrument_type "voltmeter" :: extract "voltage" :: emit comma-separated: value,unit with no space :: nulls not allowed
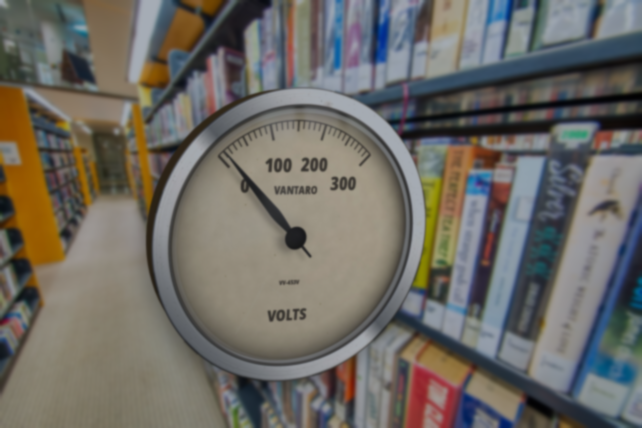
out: 10,V
